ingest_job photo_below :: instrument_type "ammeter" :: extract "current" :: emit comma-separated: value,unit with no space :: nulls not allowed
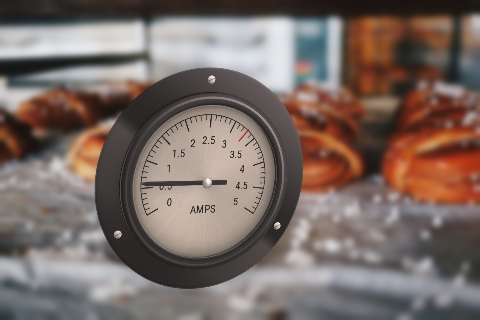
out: 0.6,A
